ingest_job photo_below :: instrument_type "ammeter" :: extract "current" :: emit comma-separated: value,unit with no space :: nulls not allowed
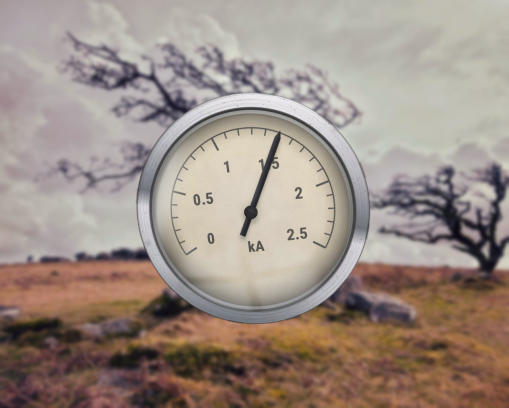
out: 1.5,kA
